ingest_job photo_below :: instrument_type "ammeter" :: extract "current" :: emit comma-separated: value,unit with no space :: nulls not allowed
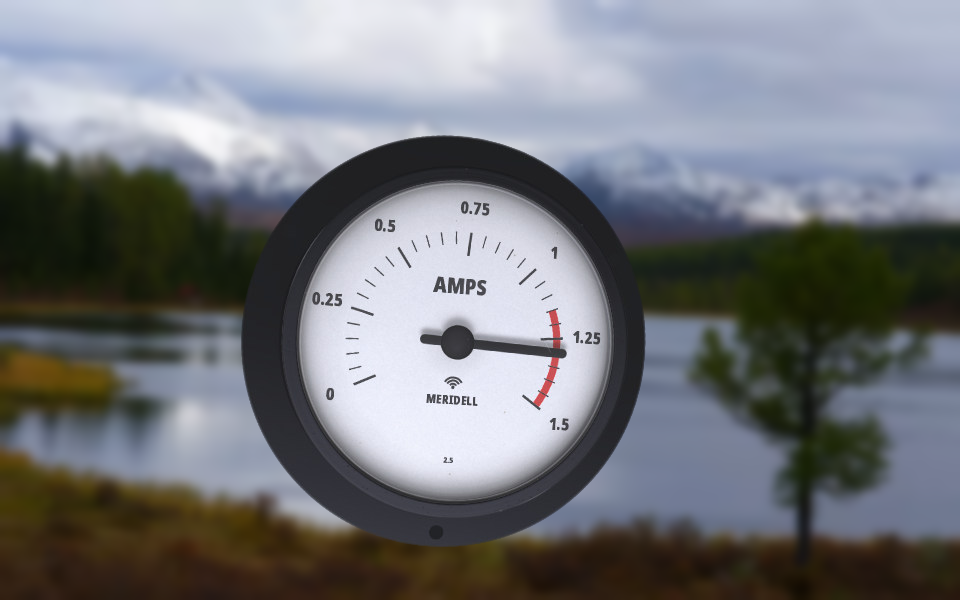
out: 1.3,A
